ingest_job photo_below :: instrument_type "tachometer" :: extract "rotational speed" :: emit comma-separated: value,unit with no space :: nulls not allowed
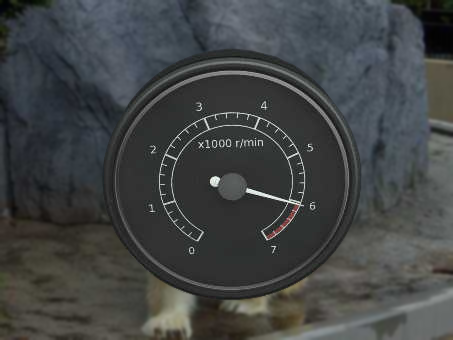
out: 6000,rpm
